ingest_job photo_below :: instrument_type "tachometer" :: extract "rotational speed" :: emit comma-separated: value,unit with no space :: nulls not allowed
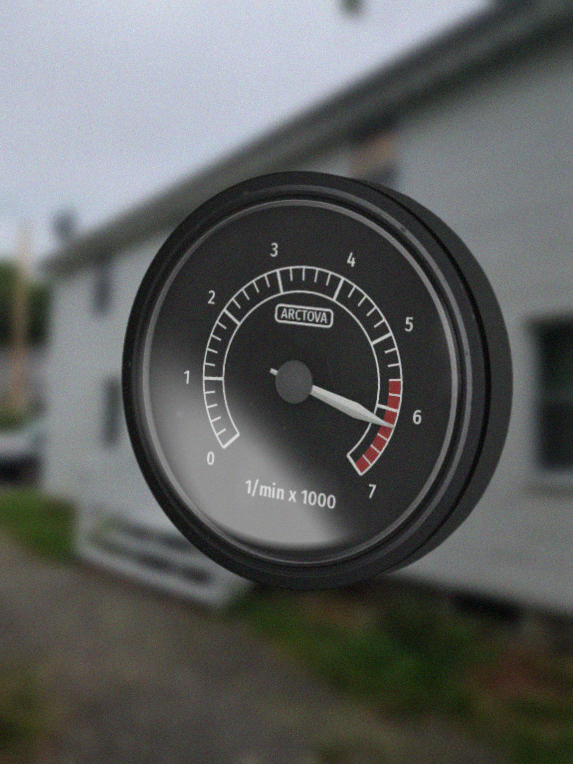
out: 6200,rpm
